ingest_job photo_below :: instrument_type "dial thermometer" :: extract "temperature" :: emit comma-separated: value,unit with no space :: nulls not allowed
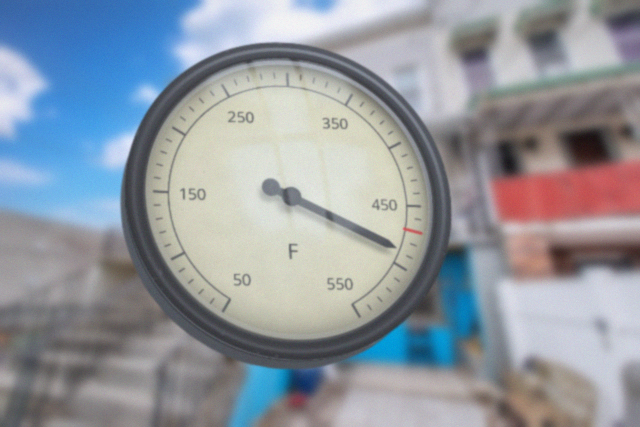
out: 490,°F
